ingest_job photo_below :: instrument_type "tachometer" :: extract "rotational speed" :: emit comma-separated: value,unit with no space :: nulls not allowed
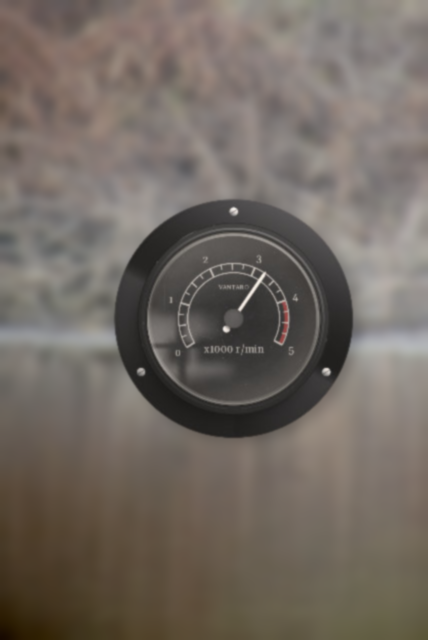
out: 3250,rpm
